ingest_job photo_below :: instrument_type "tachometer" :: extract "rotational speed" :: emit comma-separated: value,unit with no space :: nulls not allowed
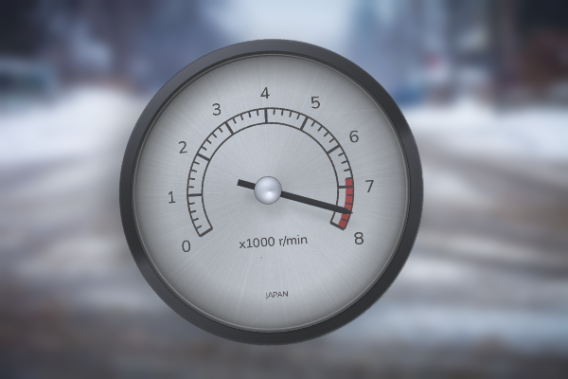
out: 7600,rpm
